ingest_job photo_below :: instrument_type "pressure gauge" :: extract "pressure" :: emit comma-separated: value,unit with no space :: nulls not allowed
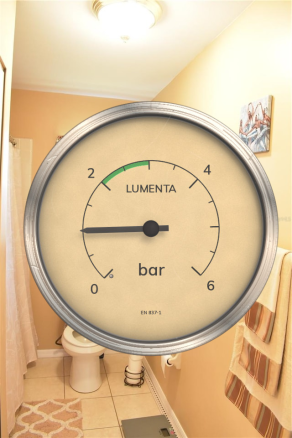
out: 1,bar
